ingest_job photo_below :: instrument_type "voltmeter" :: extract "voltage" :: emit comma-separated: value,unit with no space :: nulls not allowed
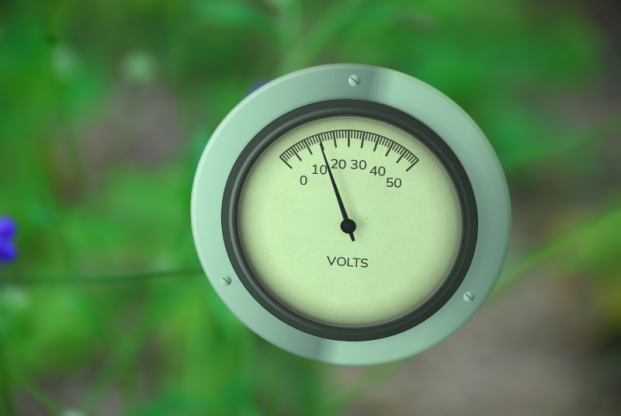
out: 15,V
